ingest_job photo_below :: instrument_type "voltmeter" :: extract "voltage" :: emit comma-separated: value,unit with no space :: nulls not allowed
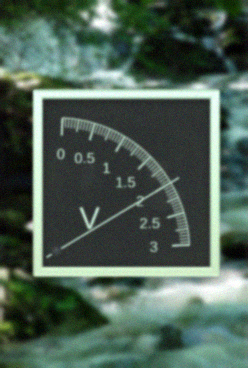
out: 2,V
